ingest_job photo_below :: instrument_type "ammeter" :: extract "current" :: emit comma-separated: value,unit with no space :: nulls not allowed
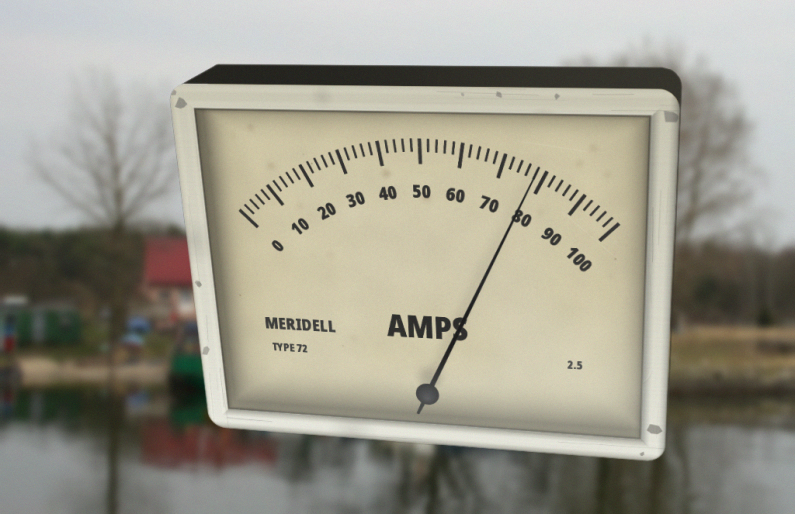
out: 78,A
